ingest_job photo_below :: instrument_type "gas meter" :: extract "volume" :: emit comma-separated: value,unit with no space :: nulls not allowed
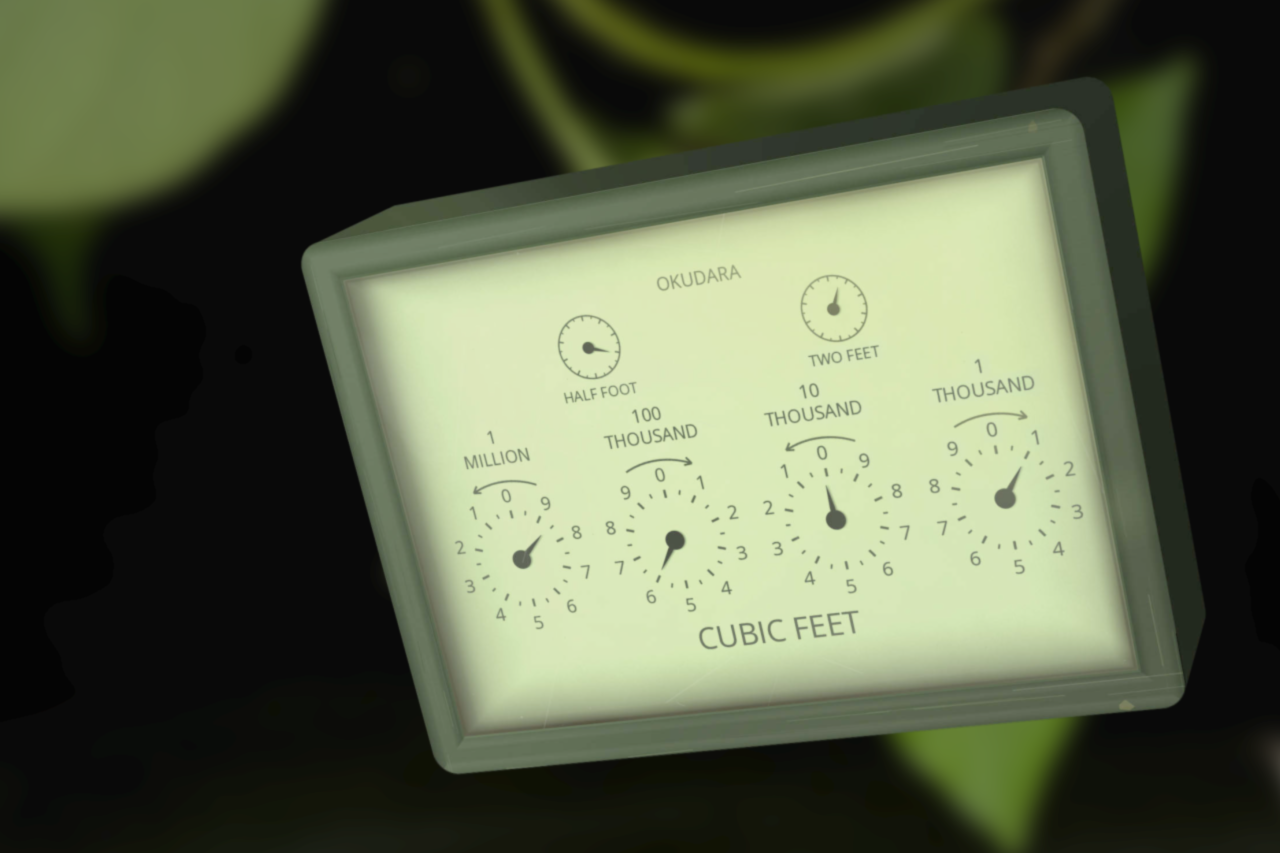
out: 860100,ft³
